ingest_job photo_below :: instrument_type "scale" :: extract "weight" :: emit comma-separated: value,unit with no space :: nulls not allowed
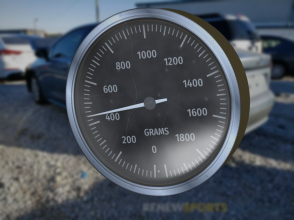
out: 440,g
